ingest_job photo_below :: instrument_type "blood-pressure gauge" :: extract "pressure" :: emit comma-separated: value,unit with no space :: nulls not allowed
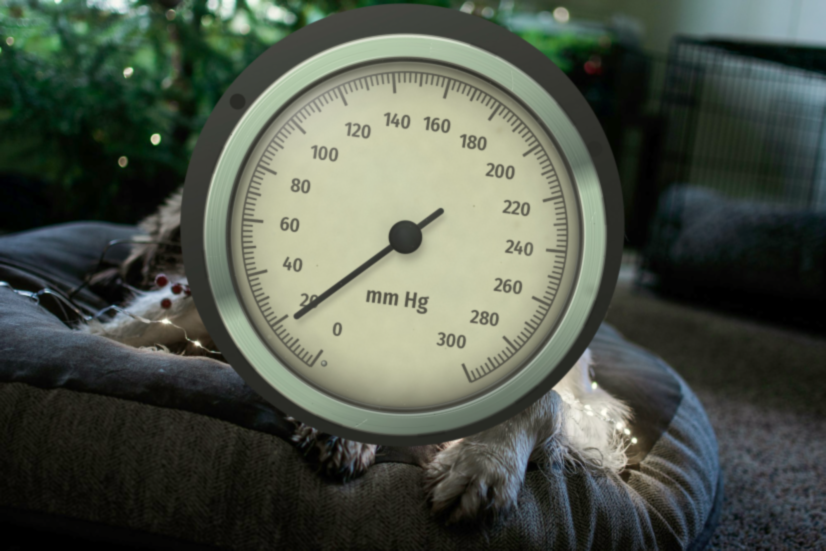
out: 18,mmHg
